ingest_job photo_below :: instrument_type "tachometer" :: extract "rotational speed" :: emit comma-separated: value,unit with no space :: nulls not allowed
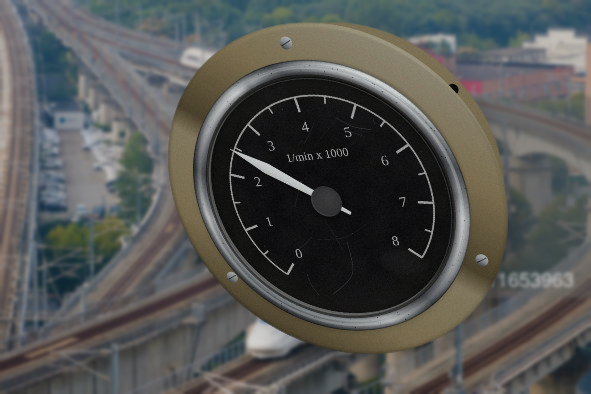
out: 2500,rpm
